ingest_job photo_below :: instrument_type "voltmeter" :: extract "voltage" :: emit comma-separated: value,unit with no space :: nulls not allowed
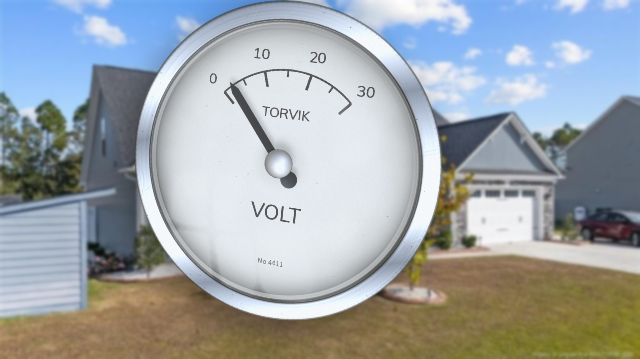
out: 2.5,V
